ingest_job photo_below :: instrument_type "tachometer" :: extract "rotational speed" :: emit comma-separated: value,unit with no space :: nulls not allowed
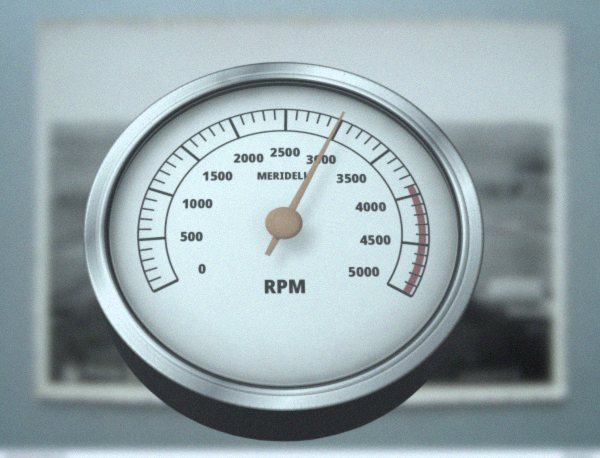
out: 3000,rpm
